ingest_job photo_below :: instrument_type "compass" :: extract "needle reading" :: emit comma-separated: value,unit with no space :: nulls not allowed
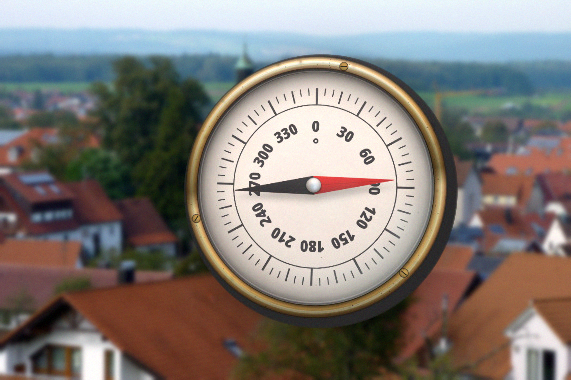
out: 85,°
